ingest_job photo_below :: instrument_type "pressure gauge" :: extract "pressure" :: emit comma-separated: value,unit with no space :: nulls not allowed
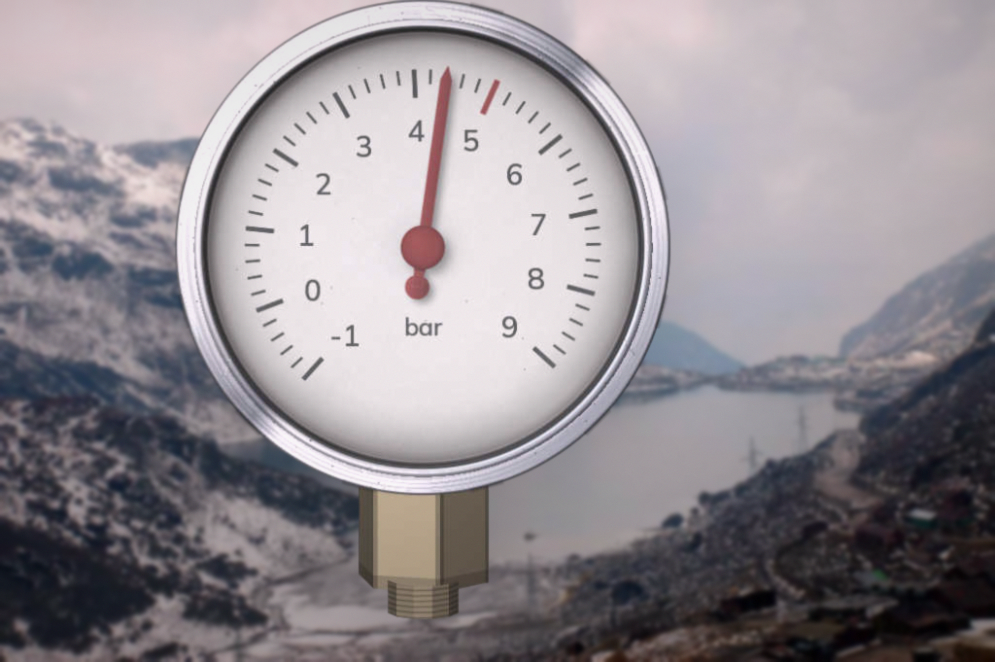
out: 4.4,bar
